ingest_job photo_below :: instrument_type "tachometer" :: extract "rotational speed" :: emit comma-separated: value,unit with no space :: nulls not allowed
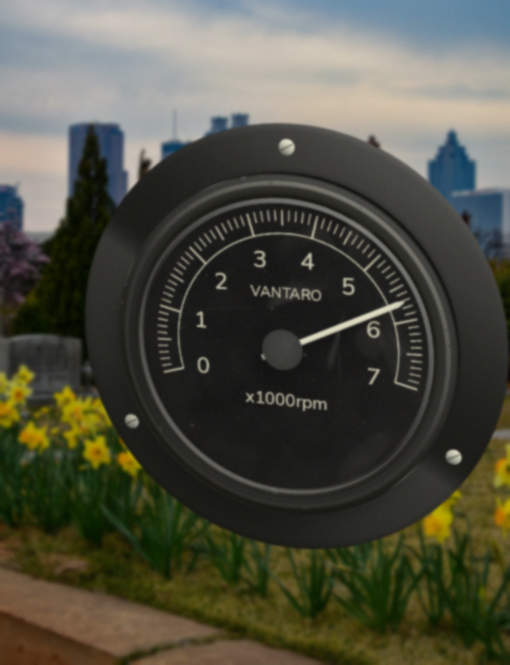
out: 5700,rpm
